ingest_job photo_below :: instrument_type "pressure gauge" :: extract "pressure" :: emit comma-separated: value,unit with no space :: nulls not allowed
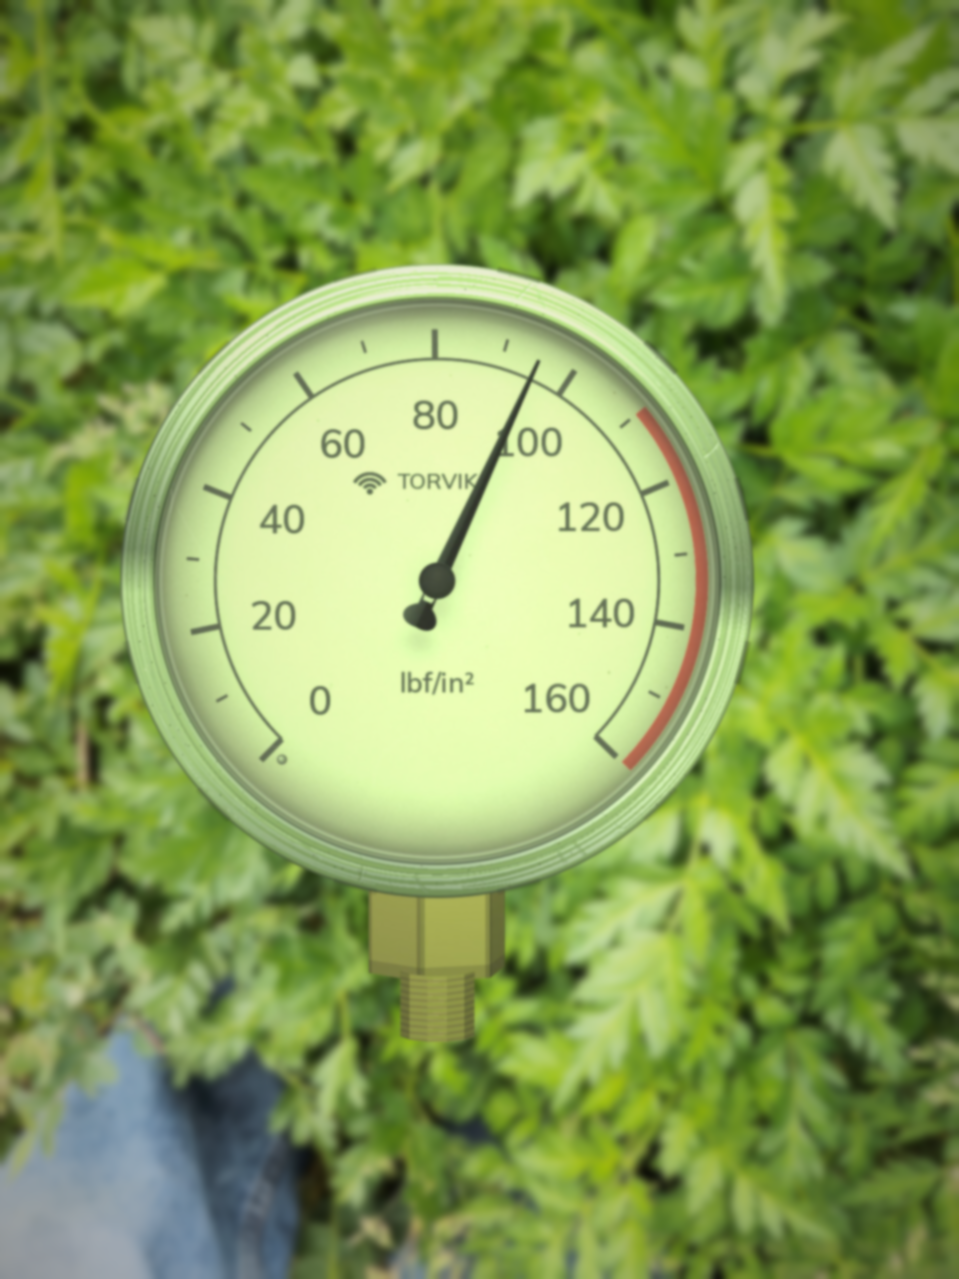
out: 95,psi
